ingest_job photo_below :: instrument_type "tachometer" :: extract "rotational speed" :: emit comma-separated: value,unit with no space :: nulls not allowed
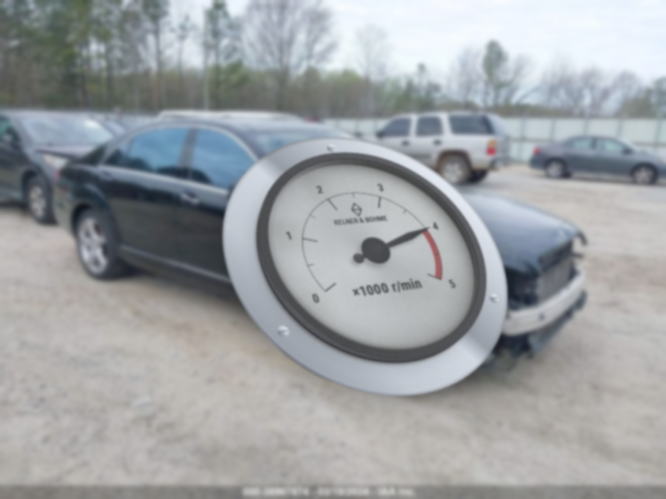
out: 4000,rpm
